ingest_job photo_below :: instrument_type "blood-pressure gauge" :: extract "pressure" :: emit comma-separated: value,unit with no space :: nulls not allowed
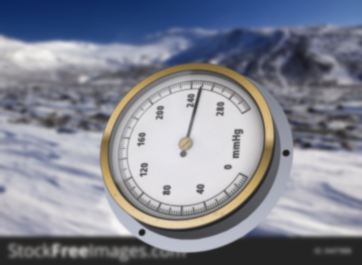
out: 250,mmHg
